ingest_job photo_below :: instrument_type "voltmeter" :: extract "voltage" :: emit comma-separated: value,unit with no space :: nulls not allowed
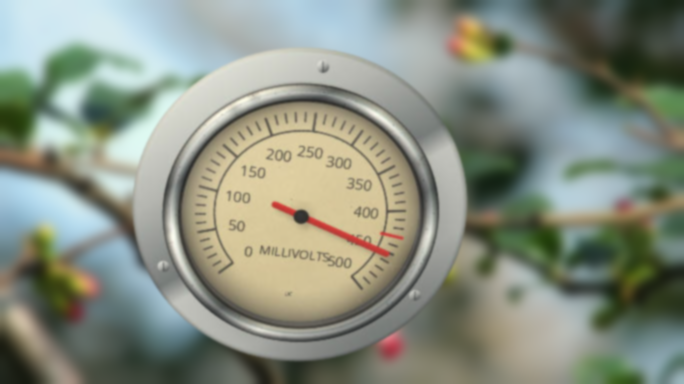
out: 450,mV
